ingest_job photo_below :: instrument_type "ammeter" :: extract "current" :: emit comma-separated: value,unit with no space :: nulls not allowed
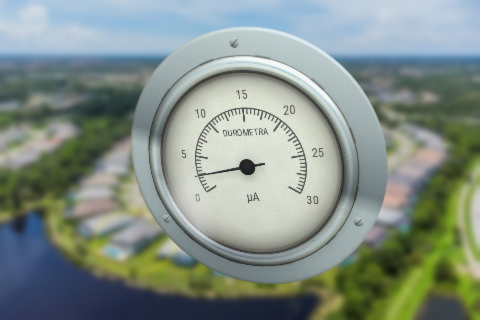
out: 2.5,µA
